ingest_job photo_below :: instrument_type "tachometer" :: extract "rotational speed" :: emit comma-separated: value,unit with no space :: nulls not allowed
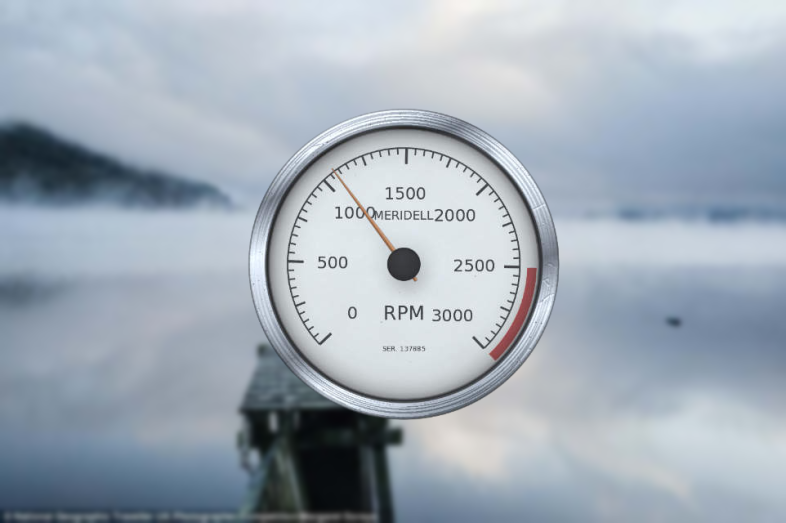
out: 1075,rpm
